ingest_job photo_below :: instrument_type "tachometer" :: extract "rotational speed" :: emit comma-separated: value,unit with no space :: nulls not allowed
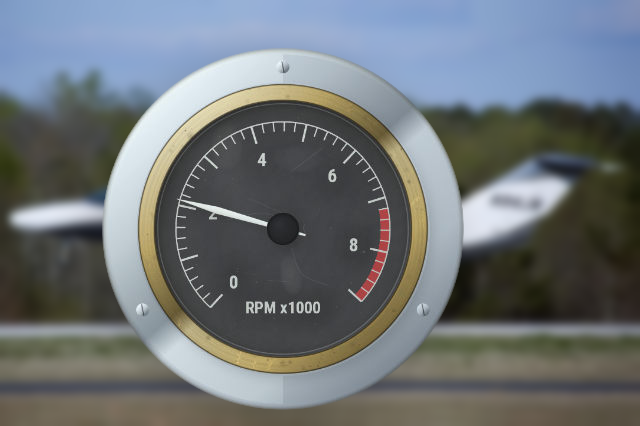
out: 2100,rpm
